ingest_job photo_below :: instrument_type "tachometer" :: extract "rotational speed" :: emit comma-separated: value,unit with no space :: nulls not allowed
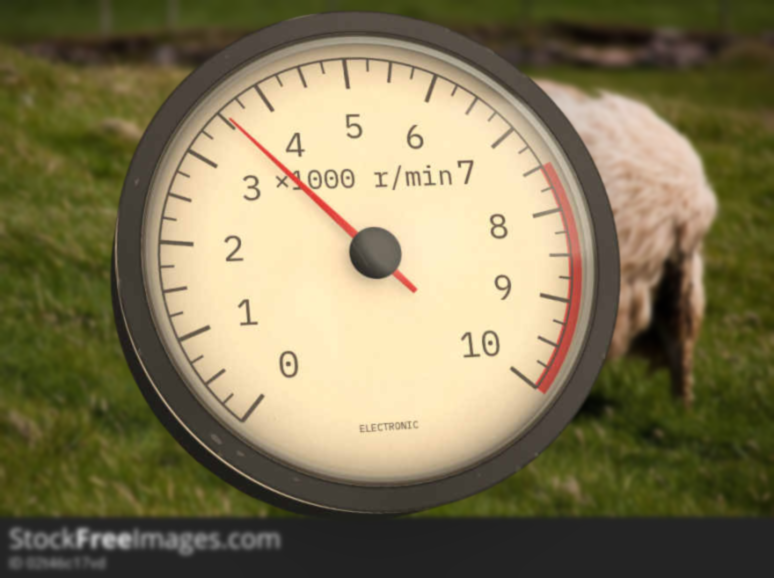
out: 3500,rpm
